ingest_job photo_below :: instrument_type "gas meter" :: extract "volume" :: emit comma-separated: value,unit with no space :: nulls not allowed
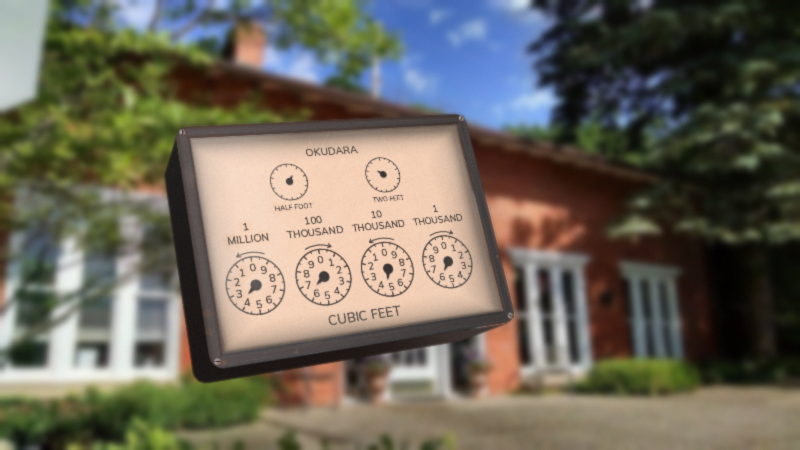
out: 364600,ft³
